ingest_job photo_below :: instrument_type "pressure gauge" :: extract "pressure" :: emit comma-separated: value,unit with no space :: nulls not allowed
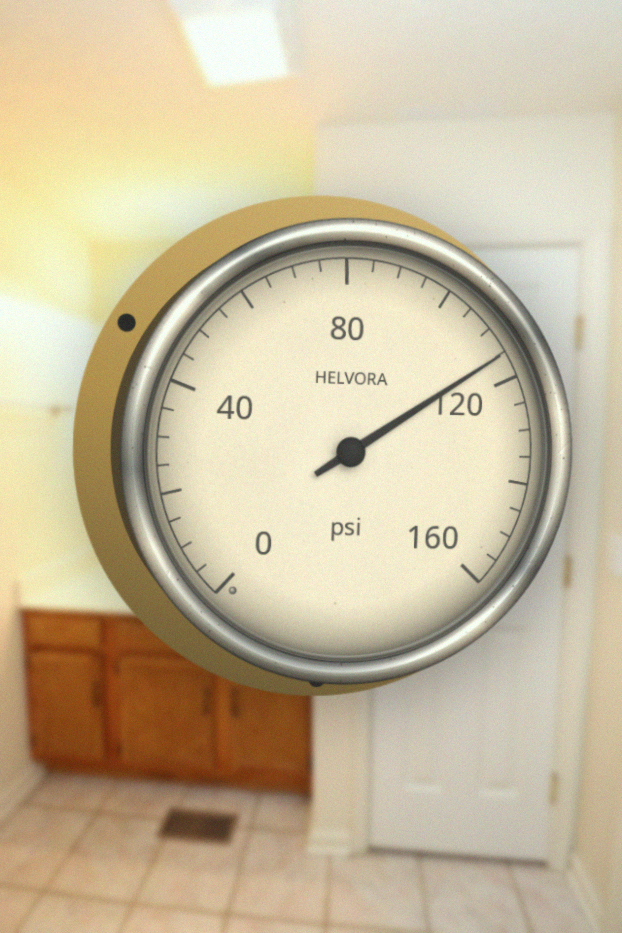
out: 115,psi
